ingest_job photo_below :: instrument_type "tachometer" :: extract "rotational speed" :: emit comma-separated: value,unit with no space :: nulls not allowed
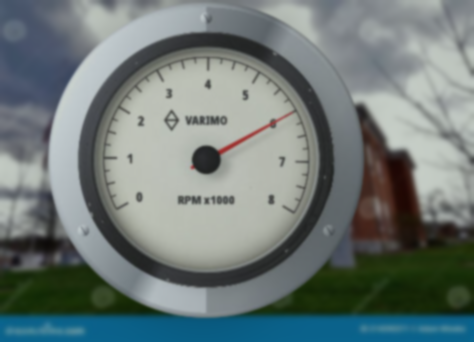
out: 6000,rpm
